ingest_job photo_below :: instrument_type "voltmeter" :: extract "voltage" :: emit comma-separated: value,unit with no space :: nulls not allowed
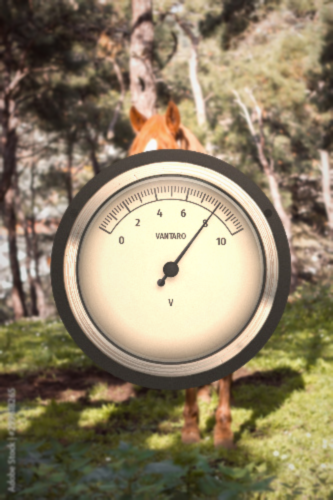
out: 8,V
